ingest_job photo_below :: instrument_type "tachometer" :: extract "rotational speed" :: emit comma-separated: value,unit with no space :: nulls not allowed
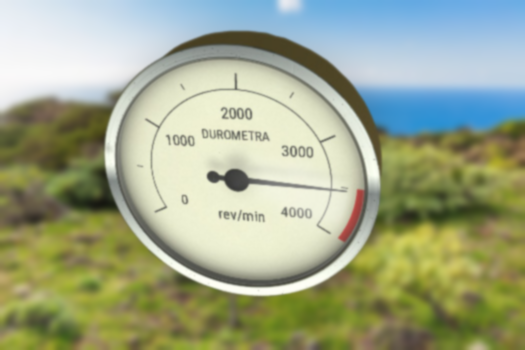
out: 3500,rpm
